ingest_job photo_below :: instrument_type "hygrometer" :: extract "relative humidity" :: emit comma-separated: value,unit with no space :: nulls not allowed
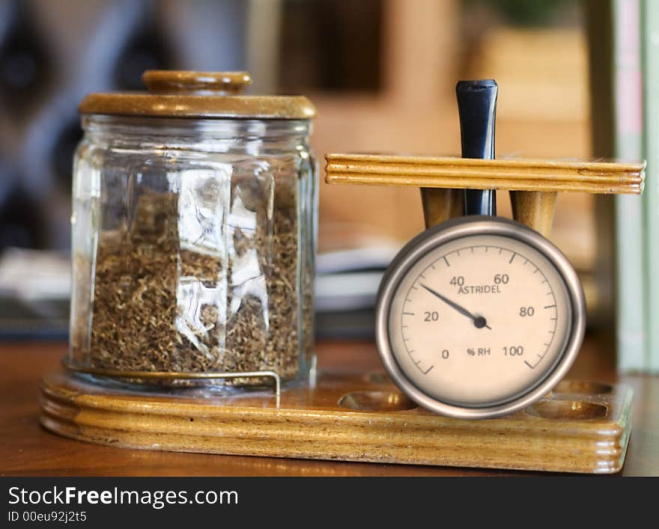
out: 30,%
